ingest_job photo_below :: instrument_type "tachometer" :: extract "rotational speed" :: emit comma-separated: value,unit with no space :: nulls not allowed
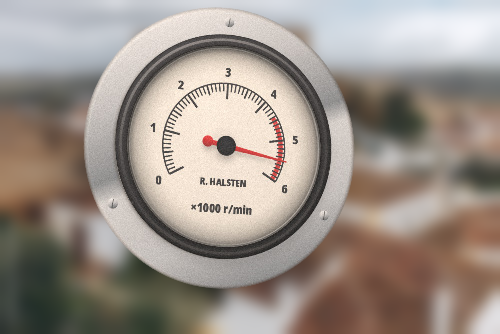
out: 5500,rpm
